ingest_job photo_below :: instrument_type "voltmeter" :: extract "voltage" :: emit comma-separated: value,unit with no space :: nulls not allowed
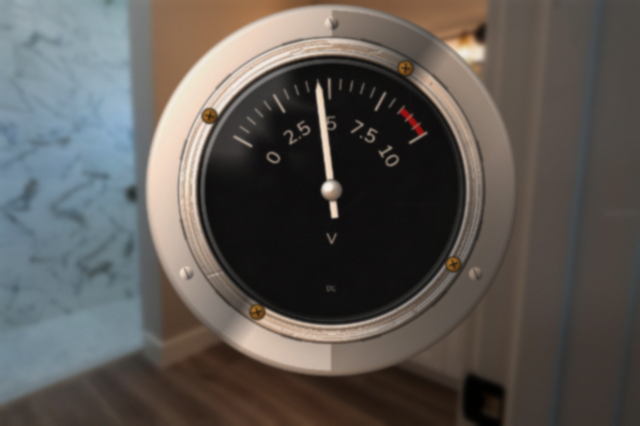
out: 4.5,V
